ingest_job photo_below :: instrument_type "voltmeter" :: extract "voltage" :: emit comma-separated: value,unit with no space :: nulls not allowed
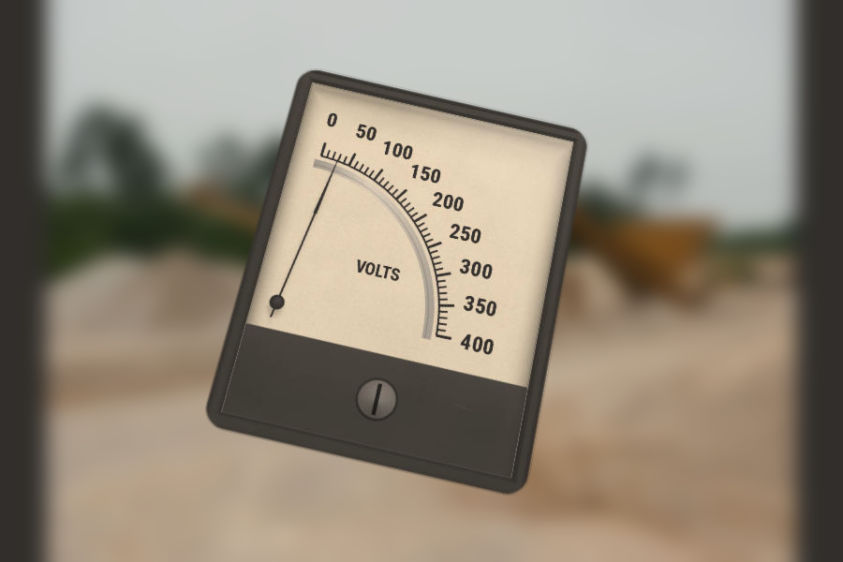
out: 30,V
